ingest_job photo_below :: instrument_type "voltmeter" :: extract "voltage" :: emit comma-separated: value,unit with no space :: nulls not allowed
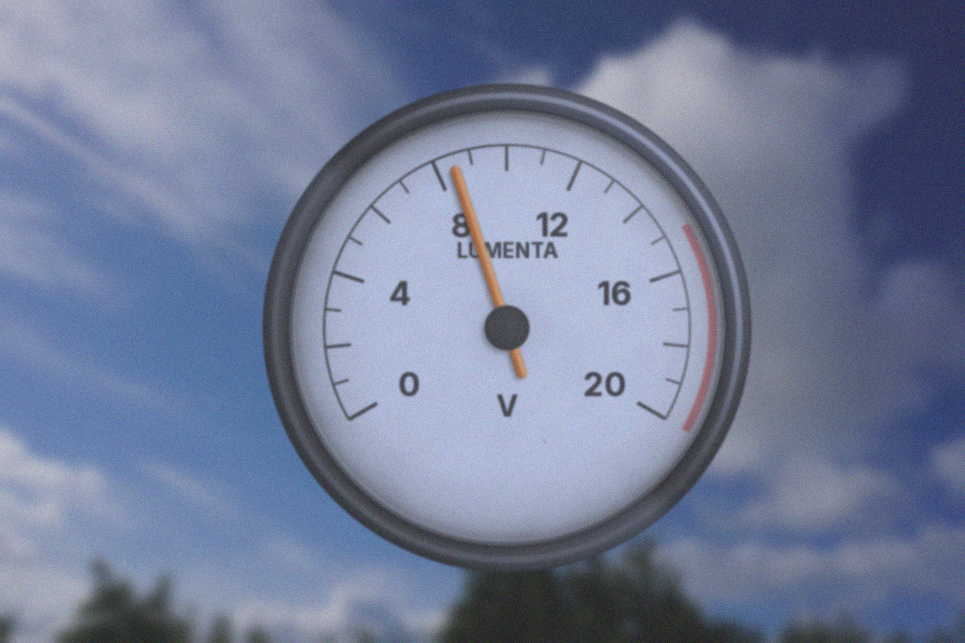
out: 8.5,V
